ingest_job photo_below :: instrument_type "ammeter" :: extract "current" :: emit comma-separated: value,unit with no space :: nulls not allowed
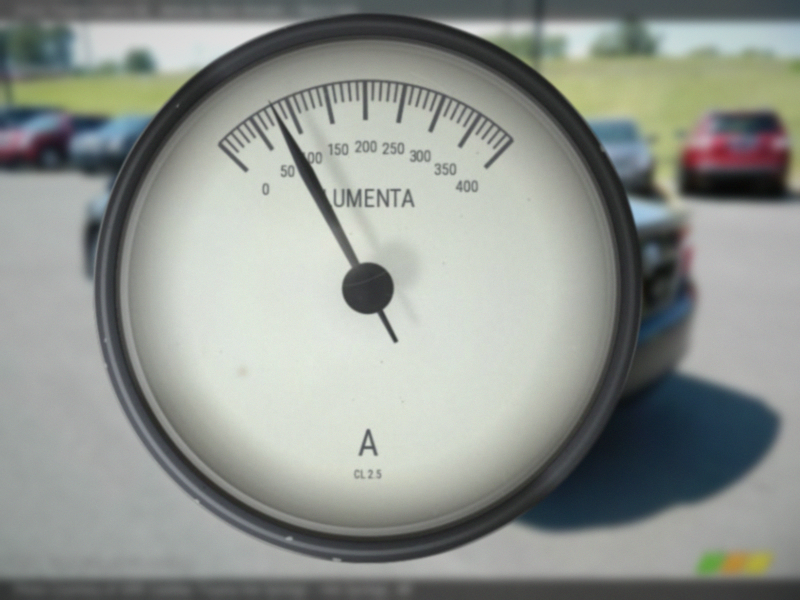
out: 80,A
